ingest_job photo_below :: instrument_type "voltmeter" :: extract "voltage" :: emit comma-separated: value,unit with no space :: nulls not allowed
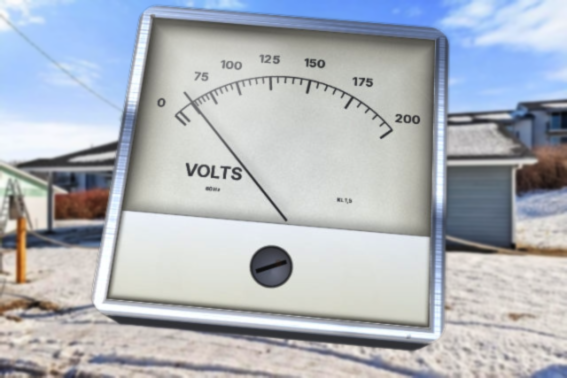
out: 50,V
